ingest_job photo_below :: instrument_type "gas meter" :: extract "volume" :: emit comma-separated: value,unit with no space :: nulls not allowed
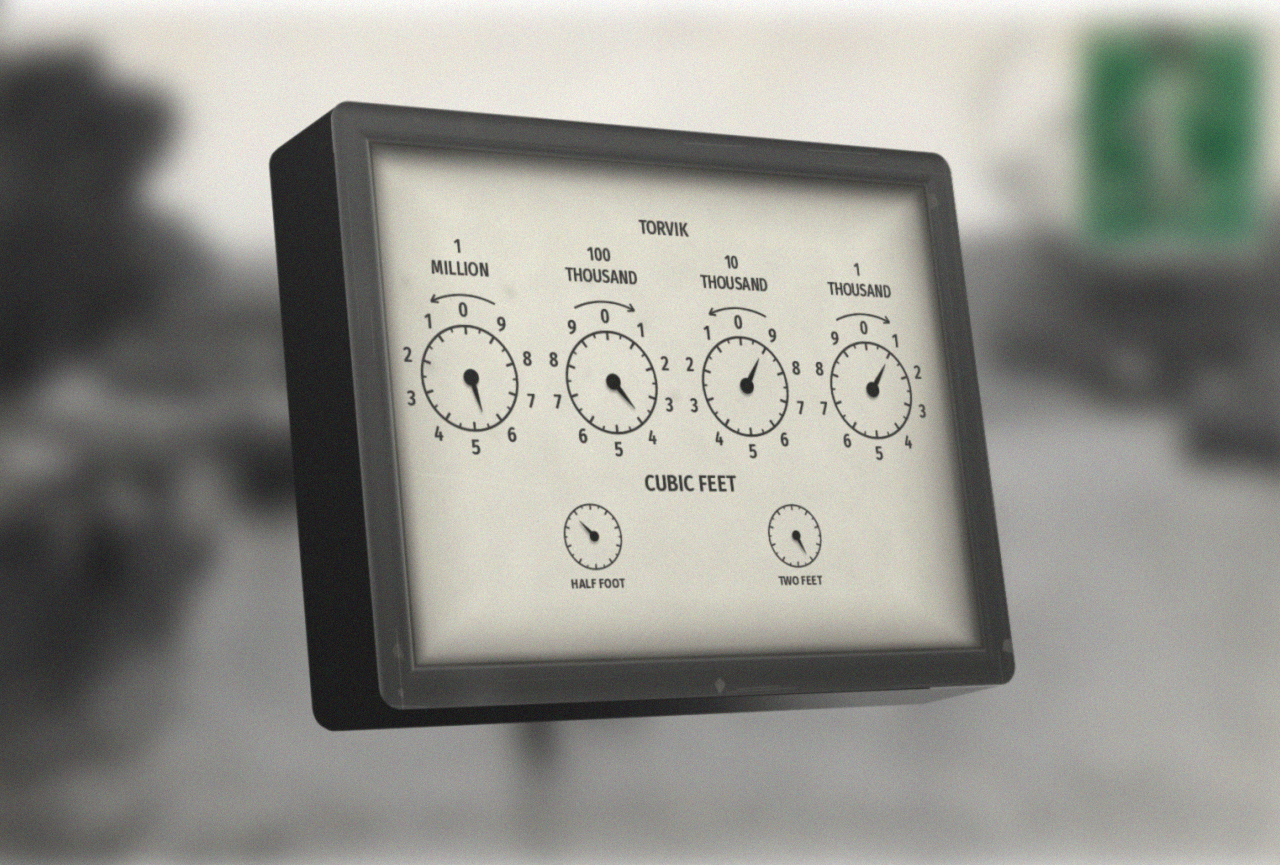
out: 539100,ft³
